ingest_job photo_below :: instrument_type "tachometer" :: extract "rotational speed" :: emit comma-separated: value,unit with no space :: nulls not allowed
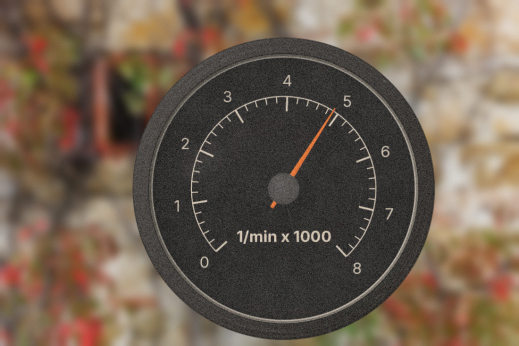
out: 4900,rpm
